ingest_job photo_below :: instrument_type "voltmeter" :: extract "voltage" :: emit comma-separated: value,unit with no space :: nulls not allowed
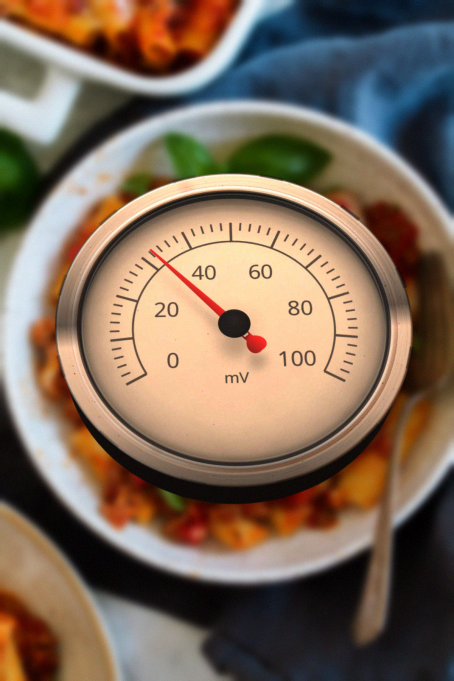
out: 32,mV
